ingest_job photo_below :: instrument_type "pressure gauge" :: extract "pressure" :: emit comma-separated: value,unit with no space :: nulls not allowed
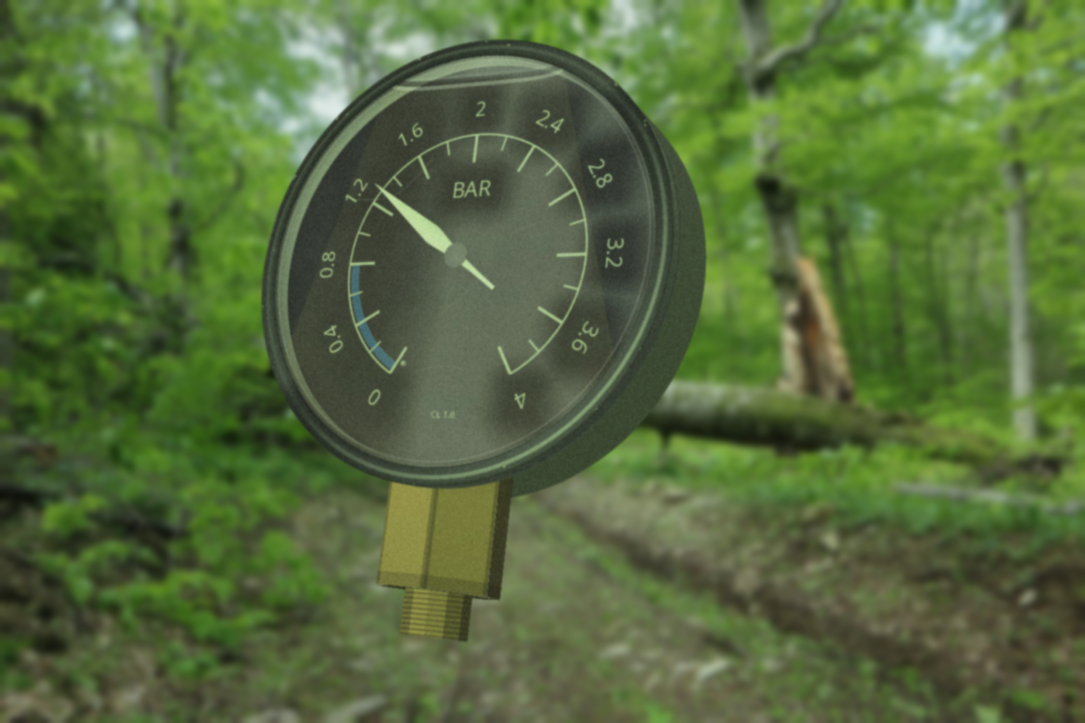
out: 1.3,bar
